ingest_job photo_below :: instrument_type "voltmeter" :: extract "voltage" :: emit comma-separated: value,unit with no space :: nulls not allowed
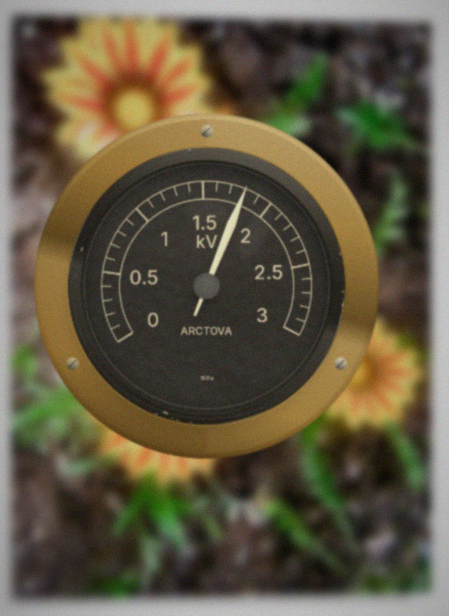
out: 1.8,kV
